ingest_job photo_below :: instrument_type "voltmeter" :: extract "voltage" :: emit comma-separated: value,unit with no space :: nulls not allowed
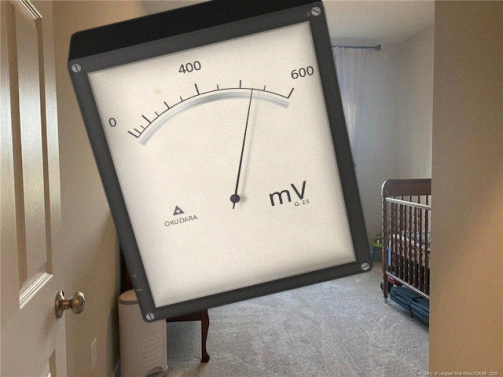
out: 525,mV
